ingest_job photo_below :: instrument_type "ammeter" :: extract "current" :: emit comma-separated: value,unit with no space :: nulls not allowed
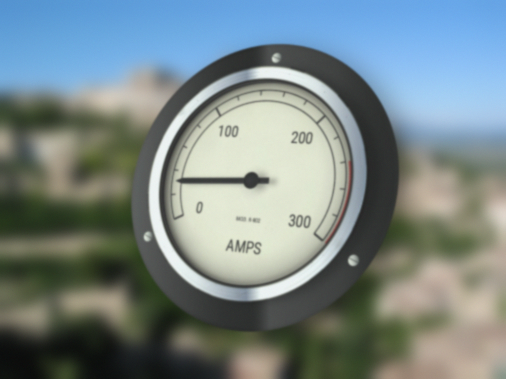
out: 30,A
